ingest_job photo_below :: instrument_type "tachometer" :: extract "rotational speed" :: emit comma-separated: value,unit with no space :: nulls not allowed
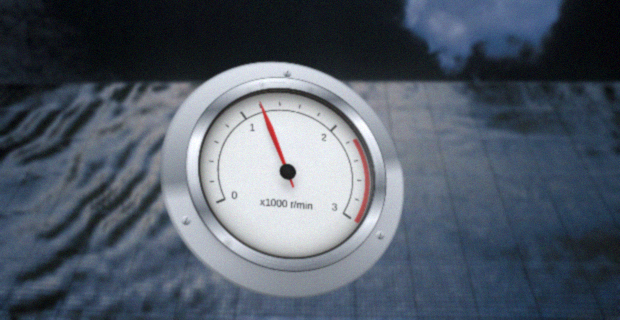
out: 1200,rpm
